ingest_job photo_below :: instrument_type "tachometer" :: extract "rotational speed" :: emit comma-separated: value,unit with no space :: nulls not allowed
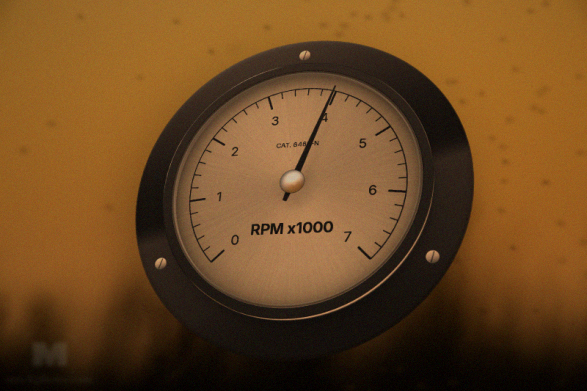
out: 4000,rpm
